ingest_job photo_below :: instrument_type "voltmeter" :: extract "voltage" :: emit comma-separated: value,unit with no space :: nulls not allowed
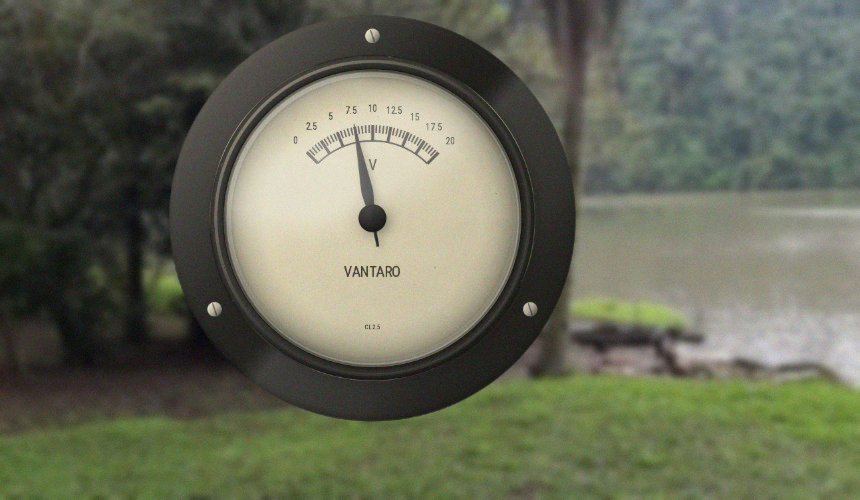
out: 7.5,V
